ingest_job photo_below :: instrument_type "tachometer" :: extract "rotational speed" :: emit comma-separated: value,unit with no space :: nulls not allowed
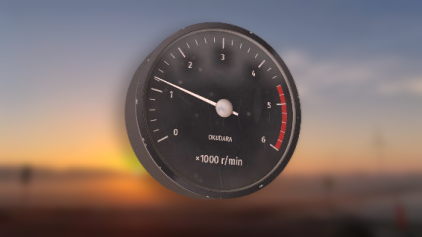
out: 1200,rpm
